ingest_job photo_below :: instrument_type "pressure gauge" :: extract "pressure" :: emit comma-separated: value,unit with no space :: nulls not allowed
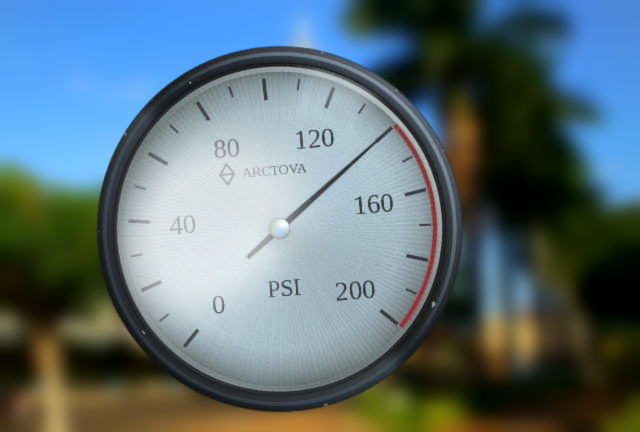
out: 140,psi
